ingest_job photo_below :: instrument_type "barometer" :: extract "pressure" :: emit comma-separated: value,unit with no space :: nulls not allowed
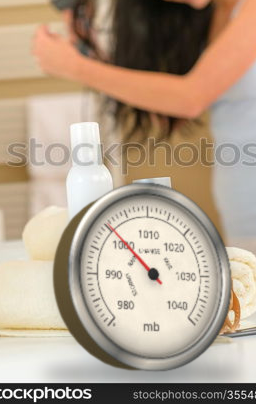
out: 1000,mbar
